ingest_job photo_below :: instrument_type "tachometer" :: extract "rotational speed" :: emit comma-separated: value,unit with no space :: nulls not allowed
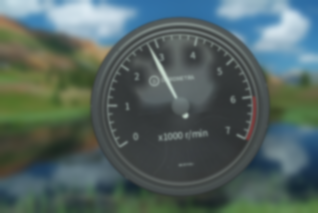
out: 2800,rpm
